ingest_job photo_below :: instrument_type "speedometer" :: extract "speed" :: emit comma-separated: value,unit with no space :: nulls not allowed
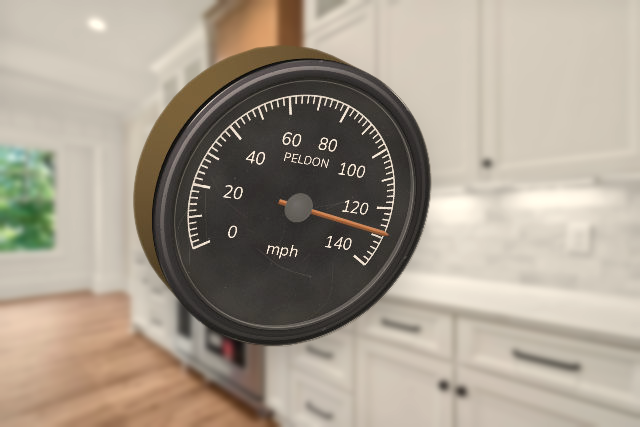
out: 128,mph
